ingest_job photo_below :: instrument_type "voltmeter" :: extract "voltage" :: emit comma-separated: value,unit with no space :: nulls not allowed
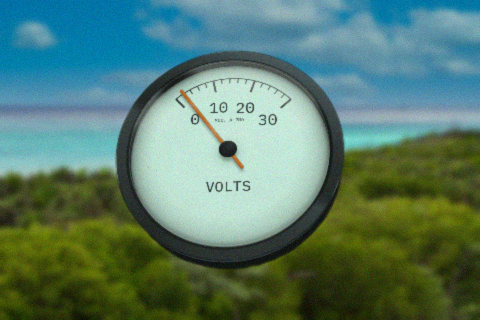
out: 2,V
